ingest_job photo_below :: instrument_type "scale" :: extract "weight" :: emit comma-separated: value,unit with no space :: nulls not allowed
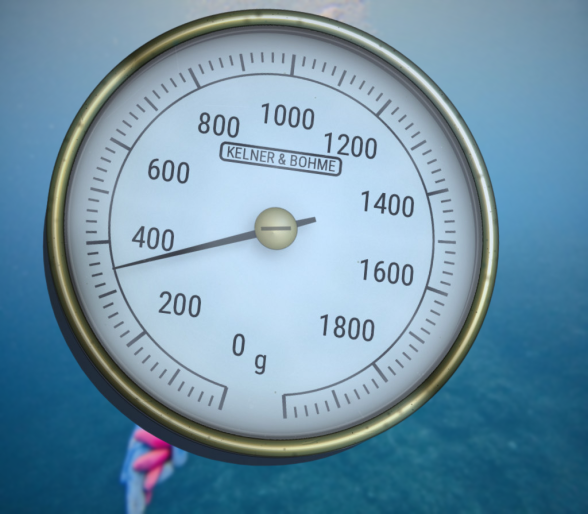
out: 340,g
